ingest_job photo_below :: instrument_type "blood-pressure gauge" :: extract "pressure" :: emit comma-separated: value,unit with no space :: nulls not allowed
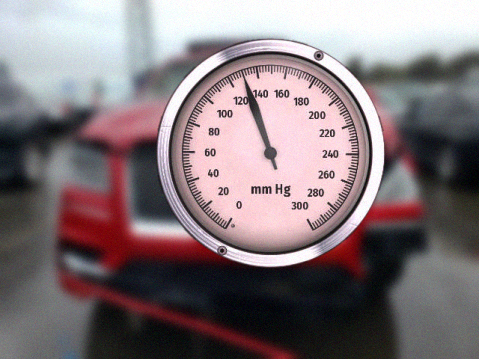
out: 130,mmHg
